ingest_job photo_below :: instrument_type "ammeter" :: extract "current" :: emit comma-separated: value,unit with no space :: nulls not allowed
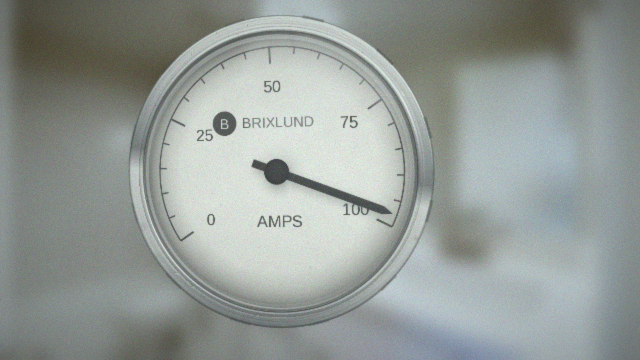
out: 97.5,A
